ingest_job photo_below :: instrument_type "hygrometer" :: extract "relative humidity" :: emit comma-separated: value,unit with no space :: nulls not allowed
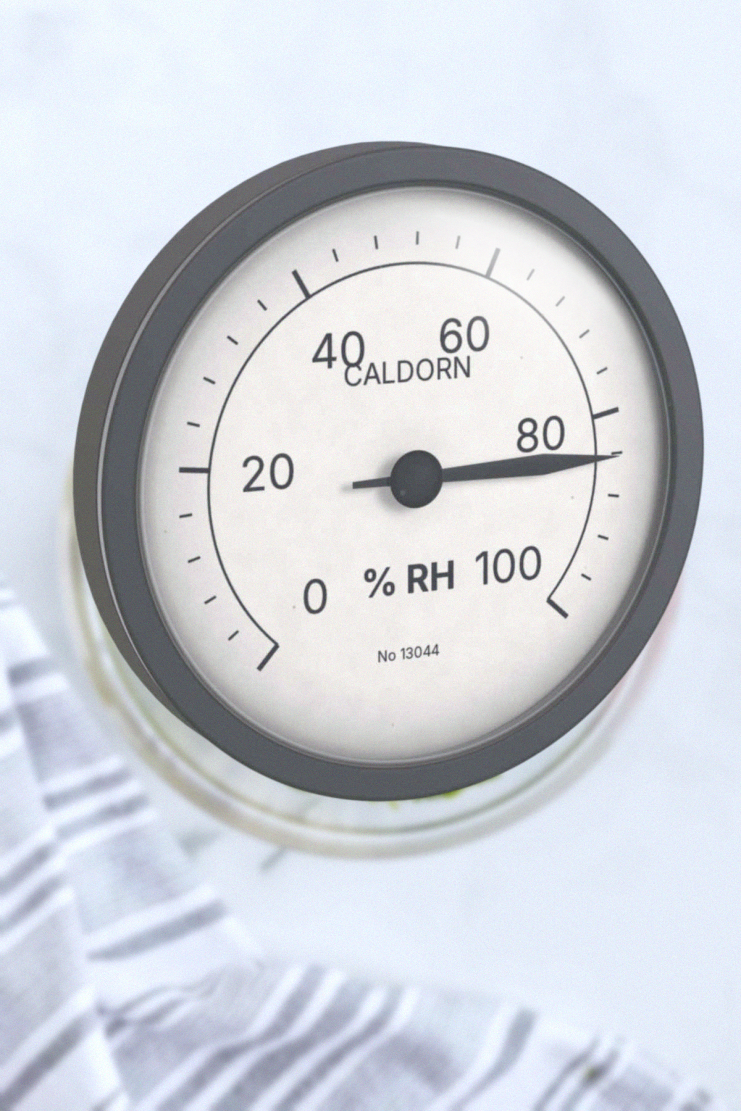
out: 84,%
